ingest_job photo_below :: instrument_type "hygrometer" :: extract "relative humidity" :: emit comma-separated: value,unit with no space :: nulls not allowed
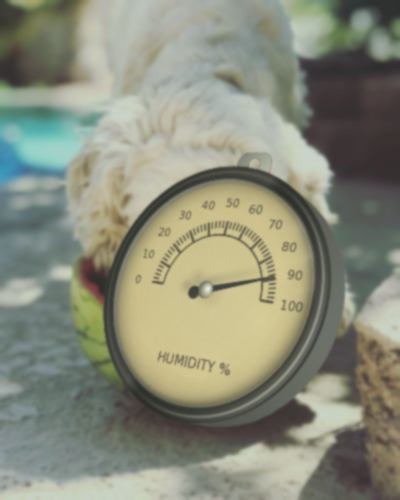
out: 90,%
